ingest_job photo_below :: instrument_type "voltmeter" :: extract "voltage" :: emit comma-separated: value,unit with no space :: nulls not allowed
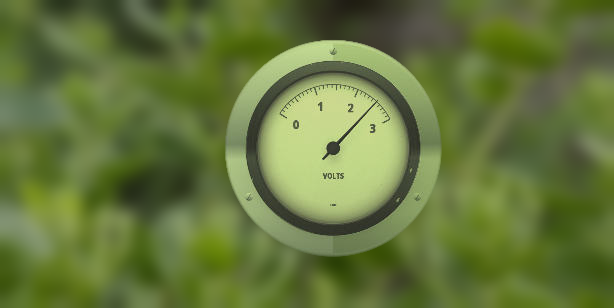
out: 2.5,V
